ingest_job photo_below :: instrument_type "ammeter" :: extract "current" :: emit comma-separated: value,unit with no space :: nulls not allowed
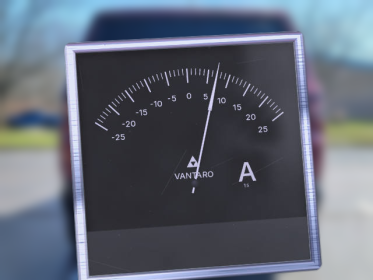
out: 7,A
